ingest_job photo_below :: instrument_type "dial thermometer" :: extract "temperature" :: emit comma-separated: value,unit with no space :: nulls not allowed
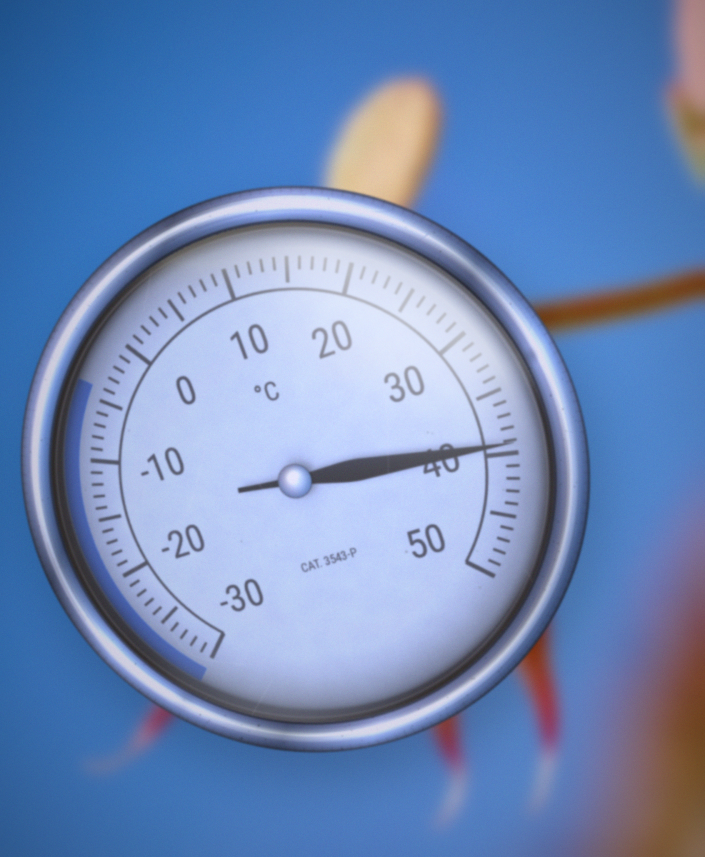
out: 39,°C
